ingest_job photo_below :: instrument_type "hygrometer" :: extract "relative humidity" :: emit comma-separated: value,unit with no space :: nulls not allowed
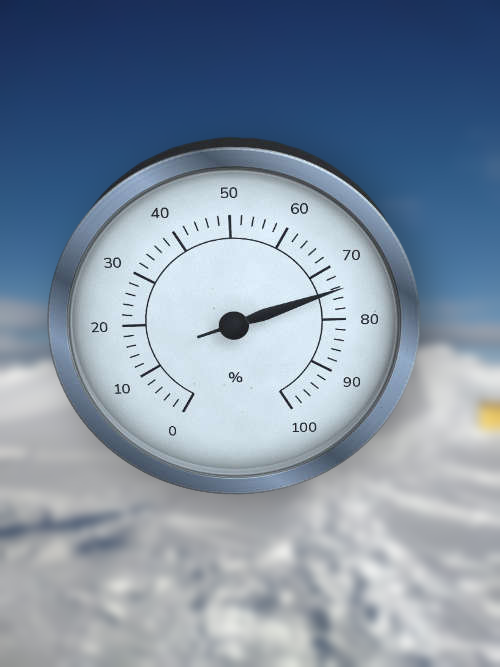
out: 74,%
